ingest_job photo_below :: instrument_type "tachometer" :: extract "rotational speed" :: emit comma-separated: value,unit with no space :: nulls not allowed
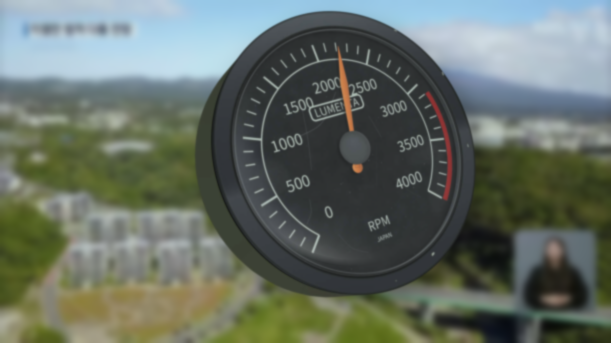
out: 2200,rpm
